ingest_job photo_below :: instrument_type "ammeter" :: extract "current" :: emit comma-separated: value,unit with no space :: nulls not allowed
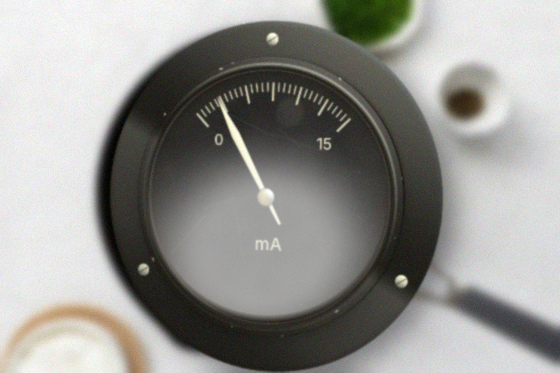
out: 2.5,mA
